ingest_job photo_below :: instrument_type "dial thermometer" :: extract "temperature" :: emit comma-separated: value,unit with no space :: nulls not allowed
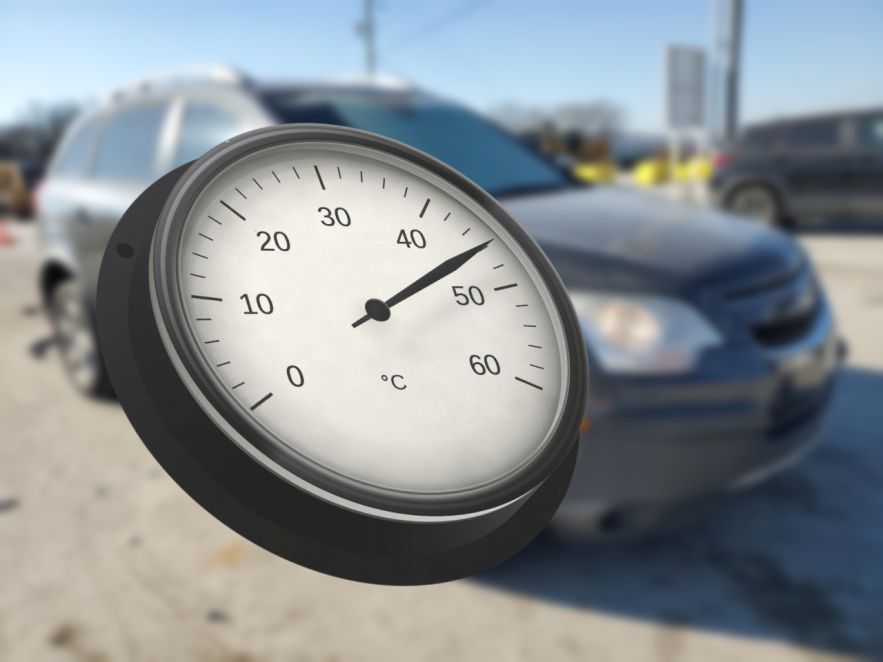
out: 46,°C
